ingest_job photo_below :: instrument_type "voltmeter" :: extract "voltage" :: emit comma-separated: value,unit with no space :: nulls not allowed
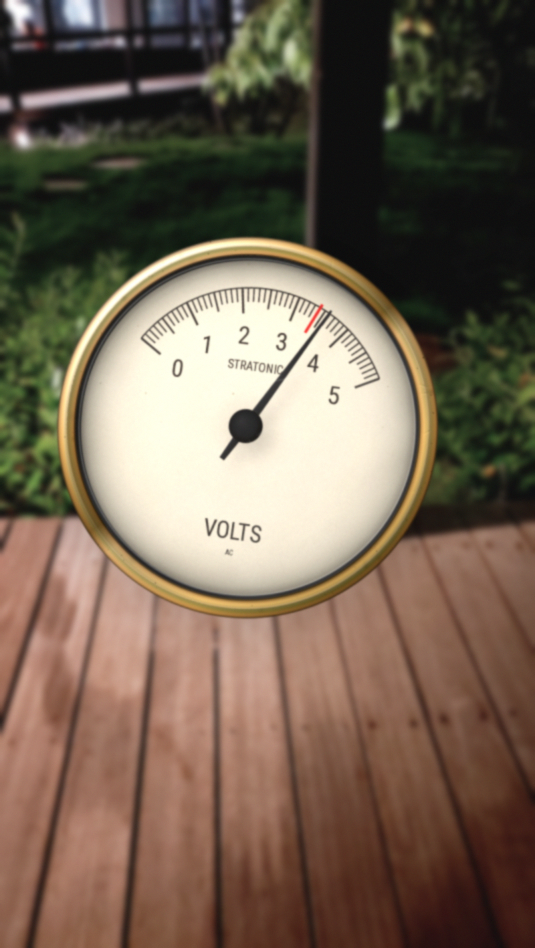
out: 3.6,V
